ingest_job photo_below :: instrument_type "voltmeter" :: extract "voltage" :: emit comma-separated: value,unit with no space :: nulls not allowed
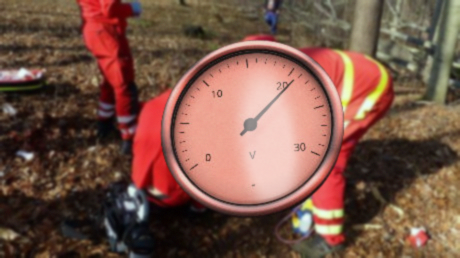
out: 21,V
